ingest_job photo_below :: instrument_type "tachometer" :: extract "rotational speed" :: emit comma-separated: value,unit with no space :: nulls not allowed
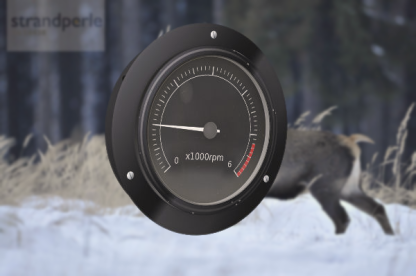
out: 1000,rpm
